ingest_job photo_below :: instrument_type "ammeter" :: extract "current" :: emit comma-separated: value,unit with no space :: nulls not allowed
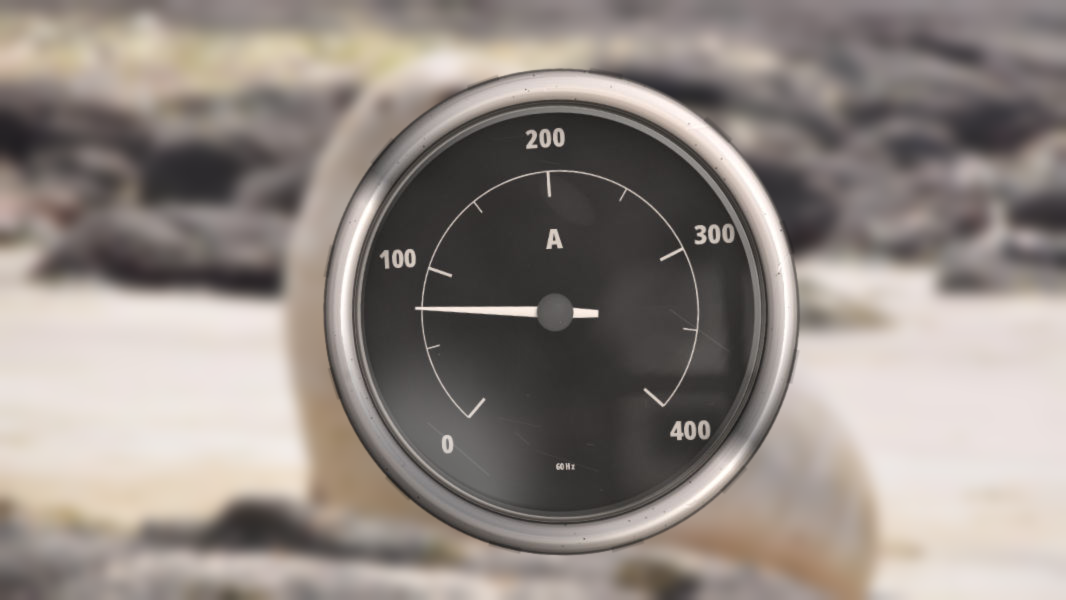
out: 75,A
